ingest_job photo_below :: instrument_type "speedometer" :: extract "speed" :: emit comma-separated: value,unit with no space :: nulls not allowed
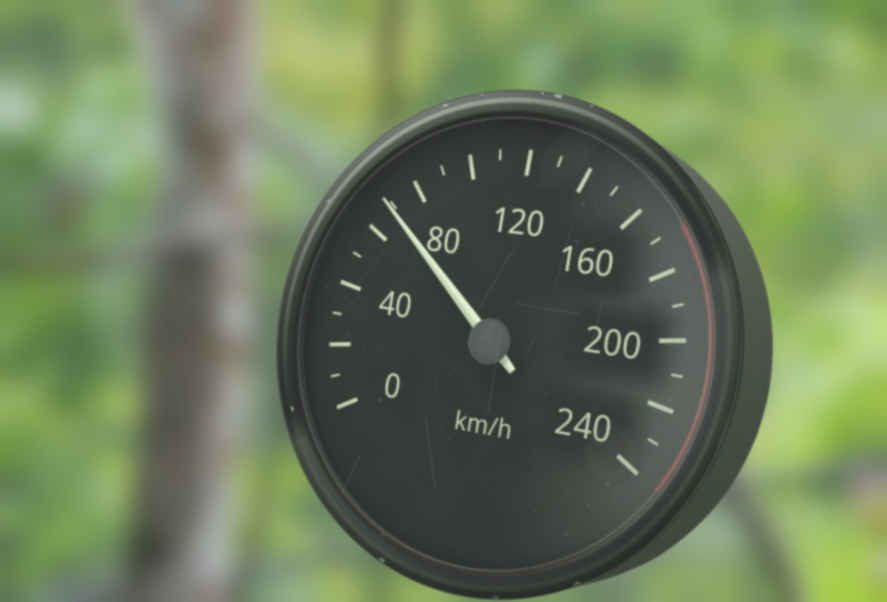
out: 70,km/h
